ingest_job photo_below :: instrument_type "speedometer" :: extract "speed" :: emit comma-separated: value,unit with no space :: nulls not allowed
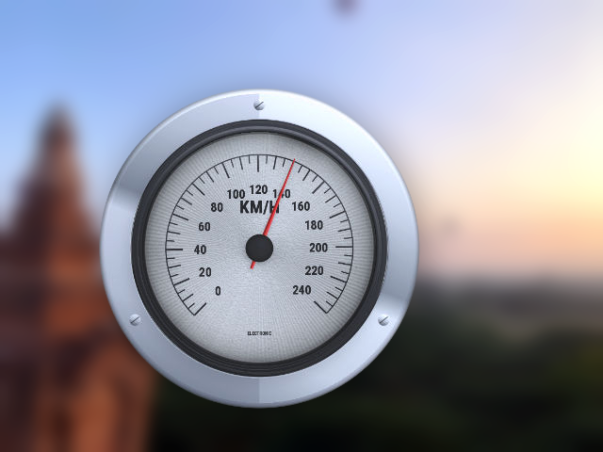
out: 140,km/h
